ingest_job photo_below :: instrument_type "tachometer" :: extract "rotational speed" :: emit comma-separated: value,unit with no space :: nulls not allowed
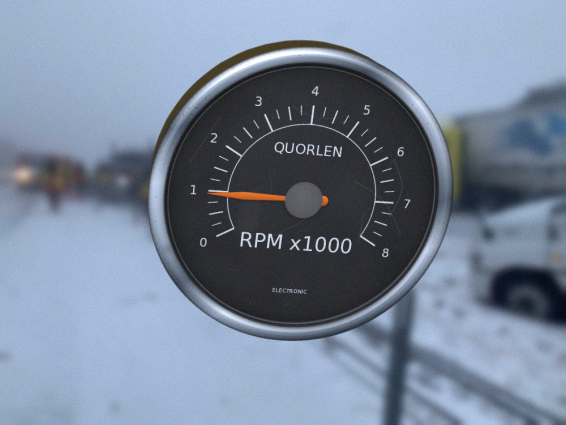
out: 1000,rpm
